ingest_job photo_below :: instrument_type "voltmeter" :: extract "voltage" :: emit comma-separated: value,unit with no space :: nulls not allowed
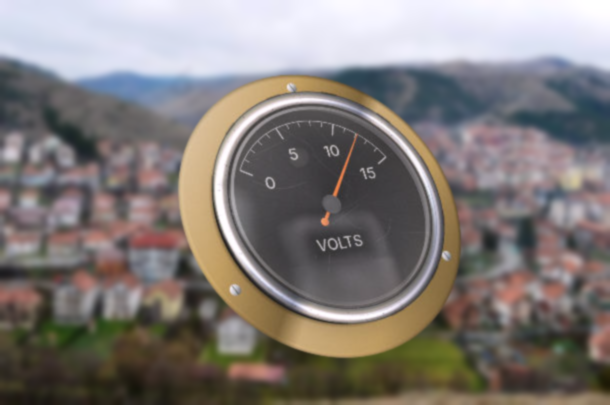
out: 12,V
